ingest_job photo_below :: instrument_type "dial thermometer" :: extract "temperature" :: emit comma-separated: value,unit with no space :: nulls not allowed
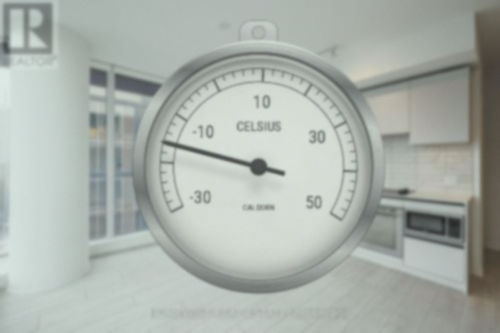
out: -16,°C
